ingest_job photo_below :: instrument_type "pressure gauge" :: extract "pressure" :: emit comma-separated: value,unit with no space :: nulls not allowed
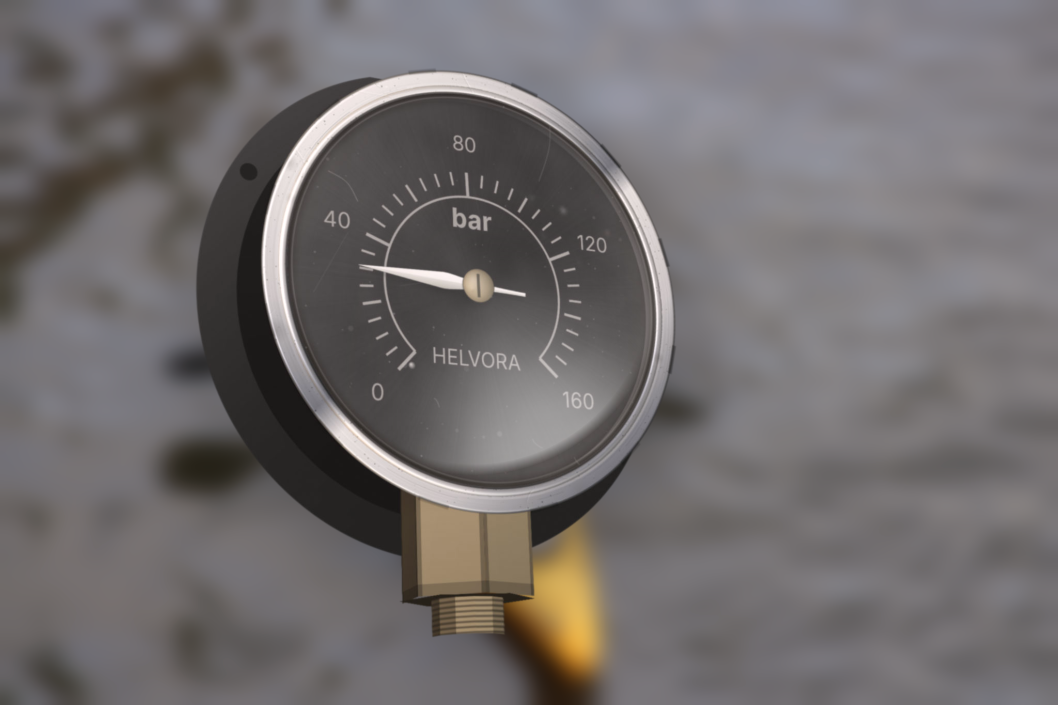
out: 30,bar
